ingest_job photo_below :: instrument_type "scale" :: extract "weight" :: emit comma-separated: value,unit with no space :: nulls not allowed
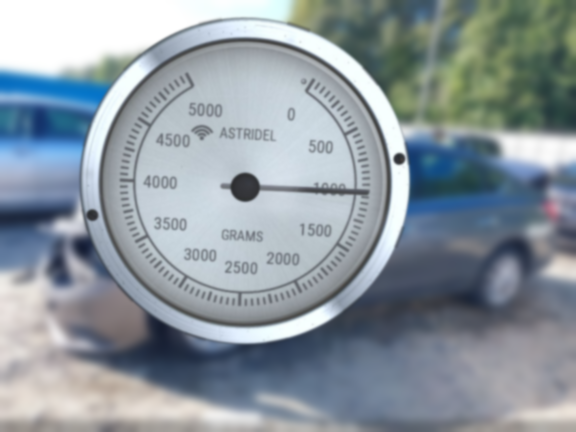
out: 1000,g
